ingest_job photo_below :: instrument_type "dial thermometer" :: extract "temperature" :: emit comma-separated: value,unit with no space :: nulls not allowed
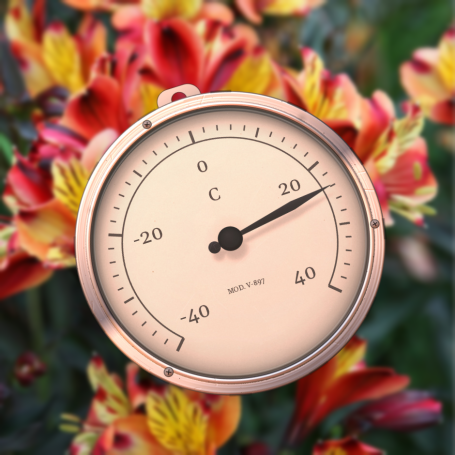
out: 24,°C
